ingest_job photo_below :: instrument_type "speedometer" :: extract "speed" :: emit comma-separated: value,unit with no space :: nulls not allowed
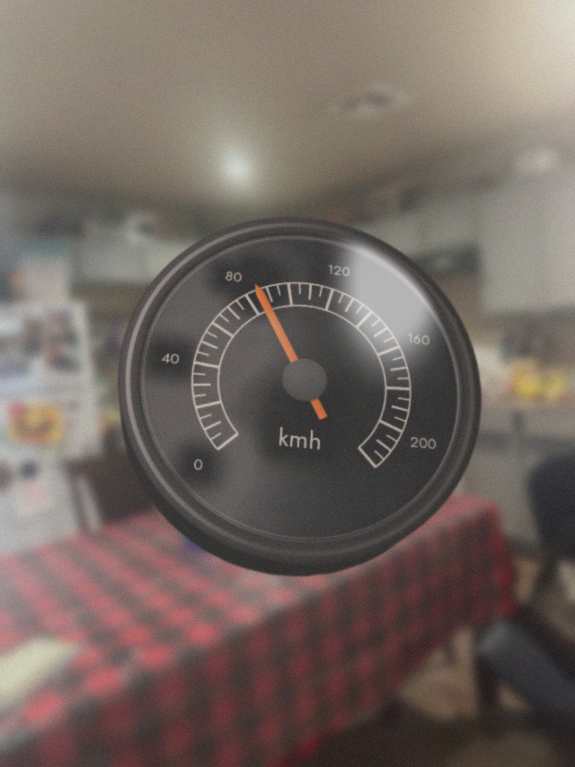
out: 85,km/h
